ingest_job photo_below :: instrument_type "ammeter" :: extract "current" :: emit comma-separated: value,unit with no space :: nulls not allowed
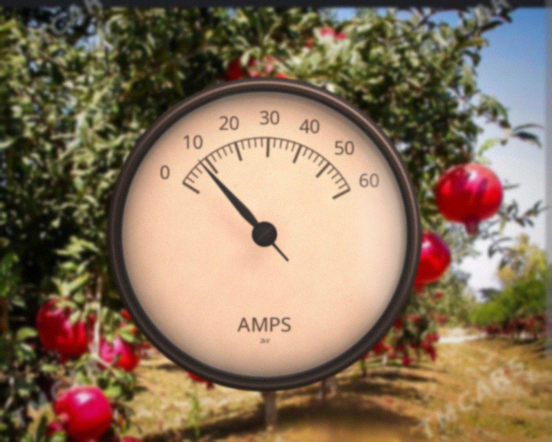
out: 8,A
